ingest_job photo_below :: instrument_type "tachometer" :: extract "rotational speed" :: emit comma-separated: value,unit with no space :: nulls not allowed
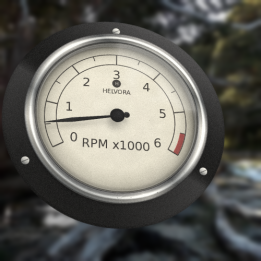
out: 500,rpm
